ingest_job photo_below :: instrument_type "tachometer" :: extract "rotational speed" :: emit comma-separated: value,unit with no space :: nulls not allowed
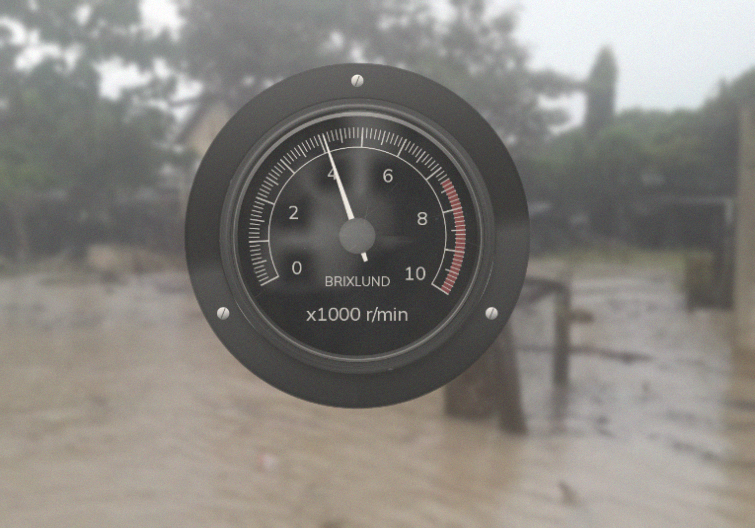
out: 4100,rpm
